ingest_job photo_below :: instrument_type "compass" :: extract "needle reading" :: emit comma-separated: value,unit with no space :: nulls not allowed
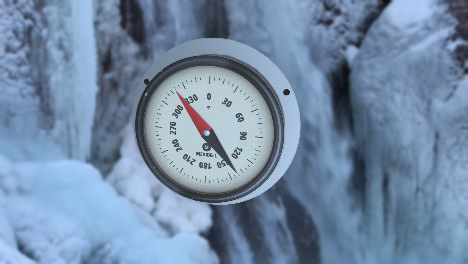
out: 320,°
